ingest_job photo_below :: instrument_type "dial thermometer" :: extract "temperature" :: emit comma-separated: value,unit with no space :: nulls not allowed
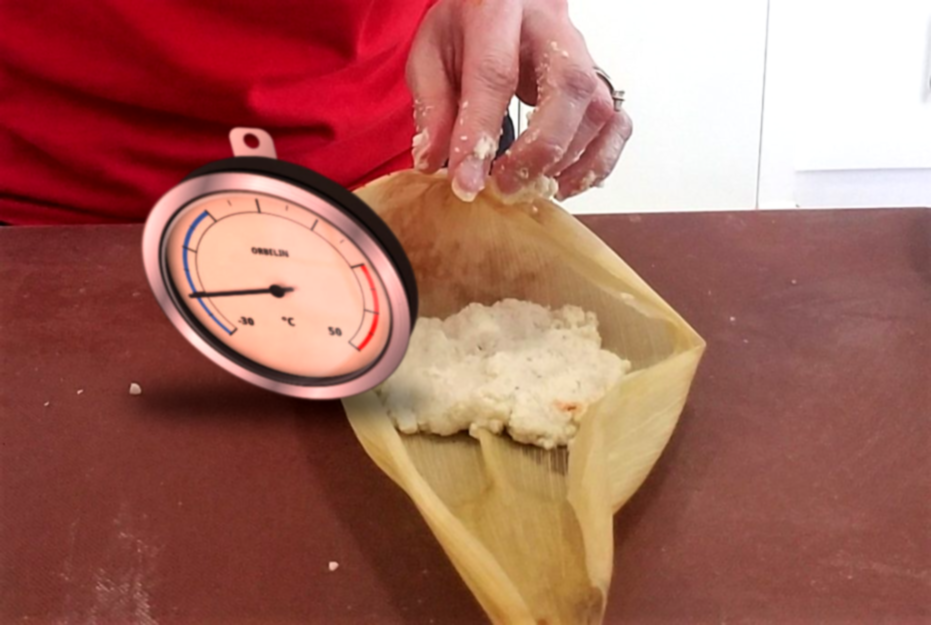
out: -20,°C
